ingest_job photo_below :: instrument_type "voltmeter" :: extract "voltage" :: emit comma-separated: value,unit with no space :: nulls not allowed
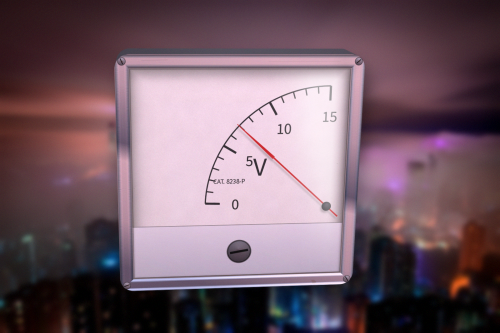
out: 7,V
